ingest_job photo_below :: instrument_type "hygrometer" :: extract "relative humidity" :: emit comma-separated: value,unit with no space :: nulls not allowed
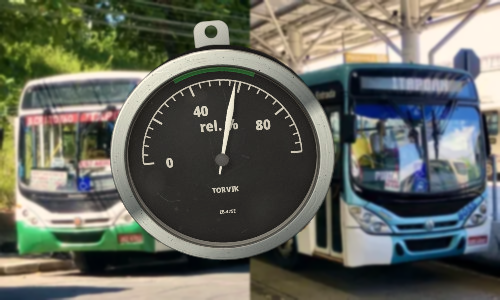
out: 58,%
